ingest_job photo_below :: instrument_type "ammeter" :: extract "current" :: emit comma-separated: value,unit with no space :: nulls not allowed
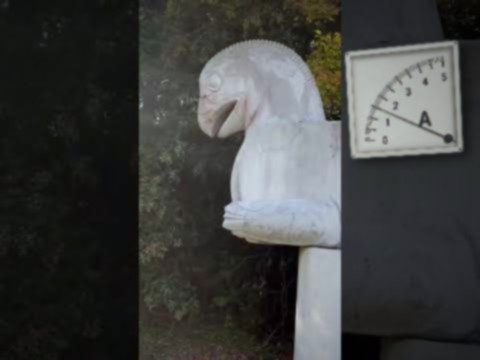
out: 1.5,A
